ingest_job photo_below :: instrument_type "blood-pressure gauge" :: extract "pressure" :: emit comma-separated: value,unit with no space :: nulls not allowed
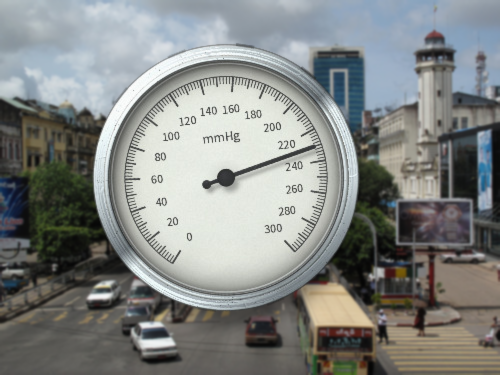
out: 230,mmHg
